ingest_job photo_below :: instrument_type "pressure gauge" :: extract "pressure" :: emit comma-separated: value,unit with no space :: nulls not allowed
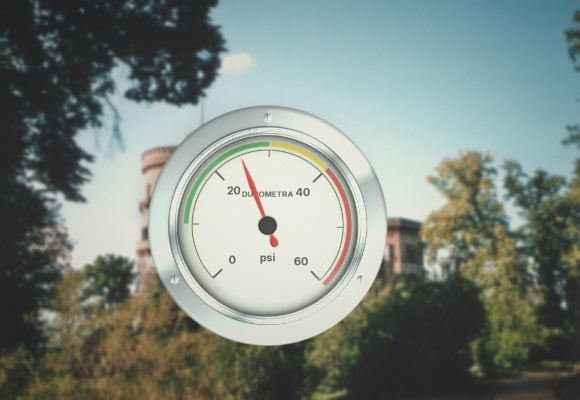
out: 25,psi
